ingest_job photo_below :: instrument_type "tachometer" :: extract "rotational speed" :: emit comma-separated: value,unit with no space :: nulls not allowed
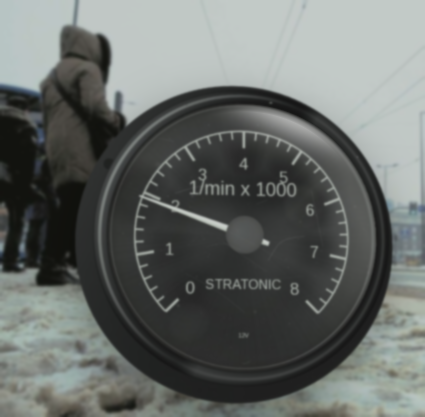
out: 1900,rpm
